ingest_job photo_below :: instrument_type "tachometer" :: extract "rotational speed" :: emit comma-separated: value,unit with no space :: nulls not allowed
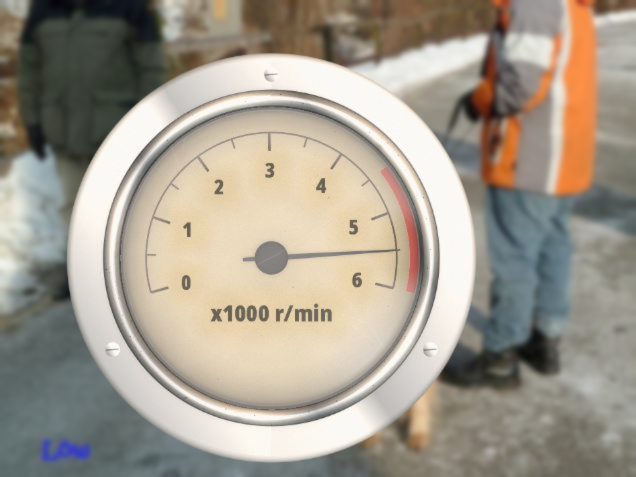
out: 5500,rpm
